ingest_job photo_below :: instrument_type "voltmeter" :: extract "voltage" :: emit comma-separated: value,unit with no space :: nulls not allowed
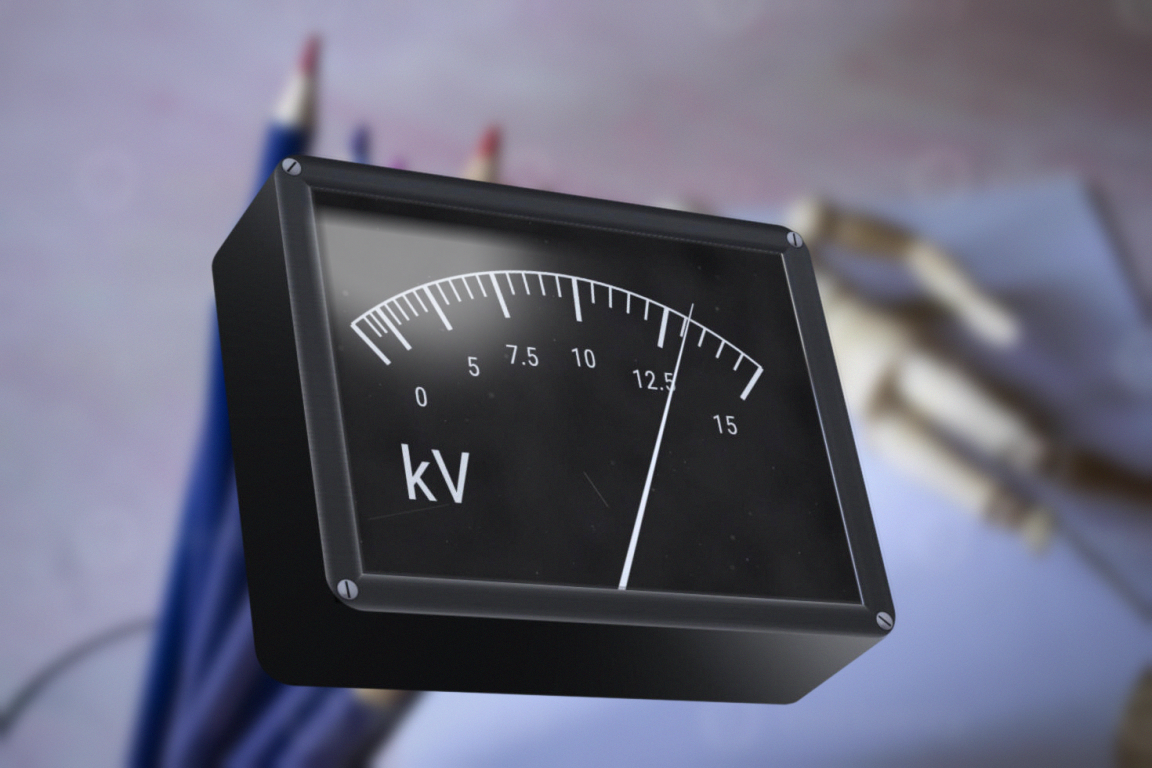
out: 13,kV
